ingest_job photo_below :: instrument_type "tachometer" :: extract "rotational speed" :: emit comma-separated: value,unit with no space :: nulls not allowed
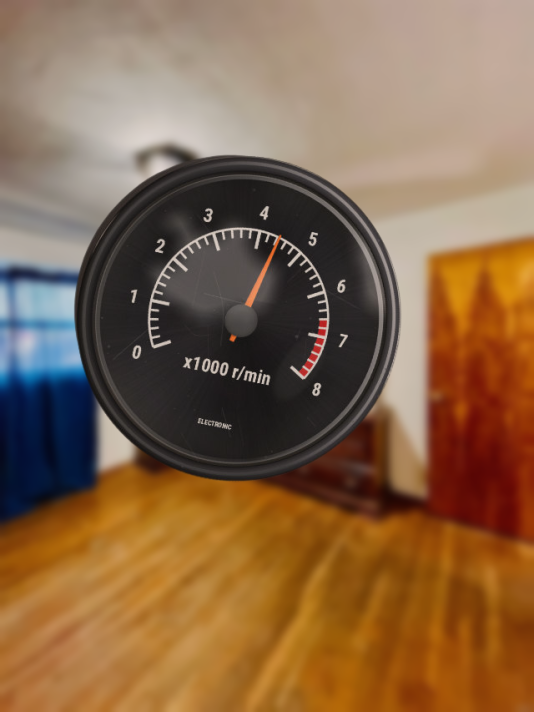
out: 4400,rpm
